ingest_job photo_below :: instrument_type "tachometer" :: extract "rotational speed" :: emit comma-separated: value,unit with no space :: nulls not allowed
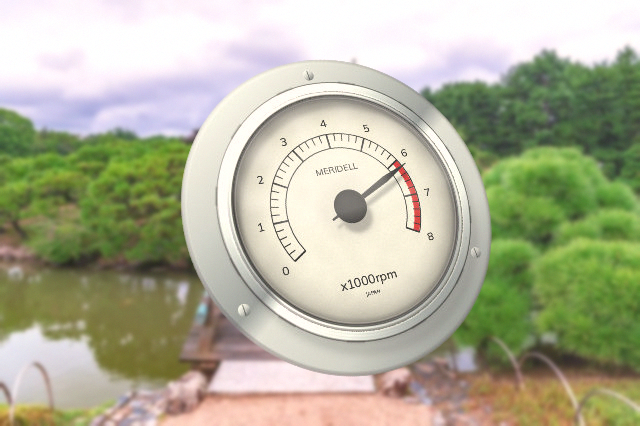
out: 6200,rpm
